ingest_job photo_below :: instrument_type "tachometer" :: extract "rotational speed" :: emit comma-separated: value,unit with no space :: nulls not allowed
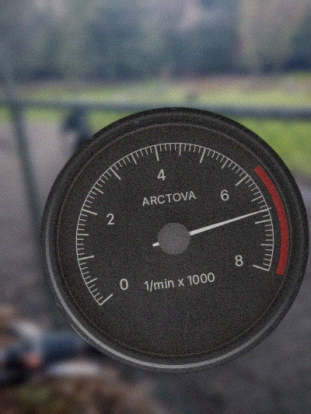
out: 6800,rpm
